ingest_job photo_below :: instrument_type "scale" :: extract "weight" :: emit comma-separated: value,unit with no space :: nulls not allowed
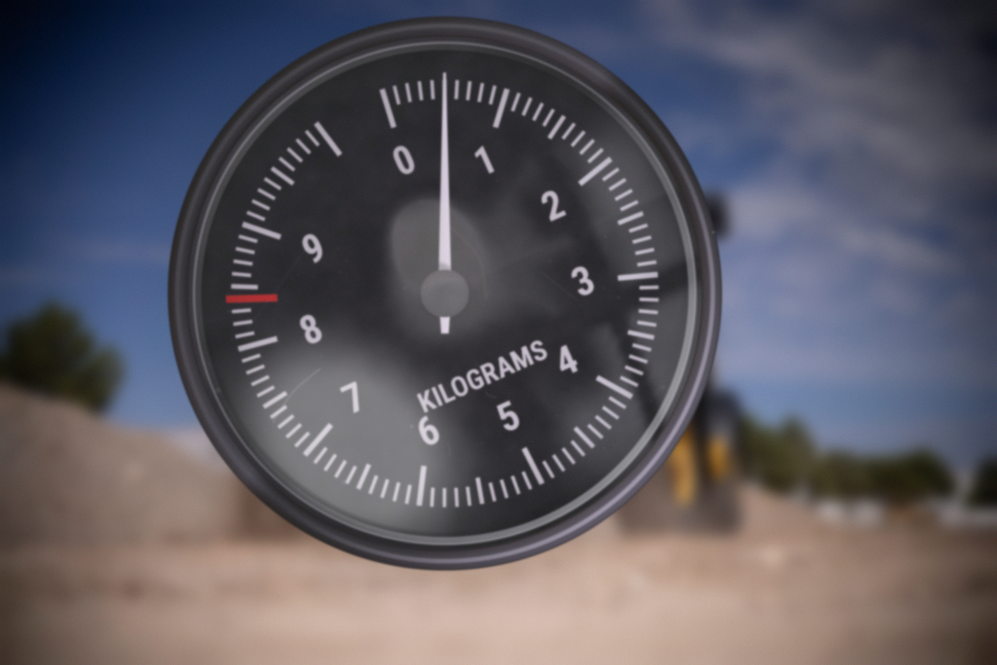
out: 0.5,kg
